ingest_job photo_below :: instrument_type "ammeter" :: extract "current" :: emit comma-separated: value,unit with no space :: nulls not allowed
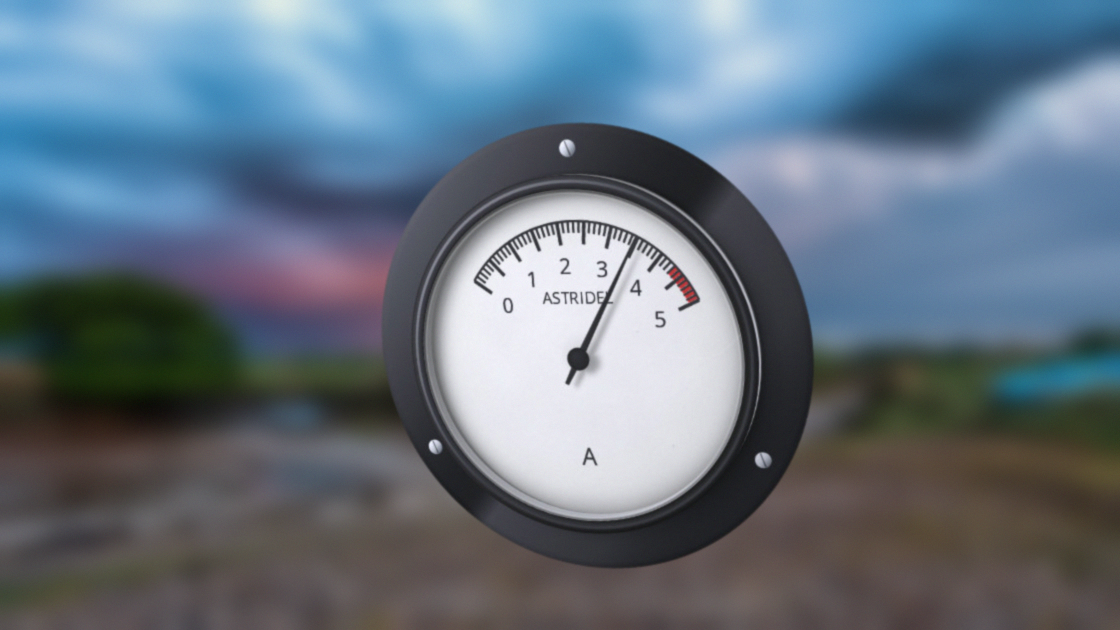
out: 3.5,A
